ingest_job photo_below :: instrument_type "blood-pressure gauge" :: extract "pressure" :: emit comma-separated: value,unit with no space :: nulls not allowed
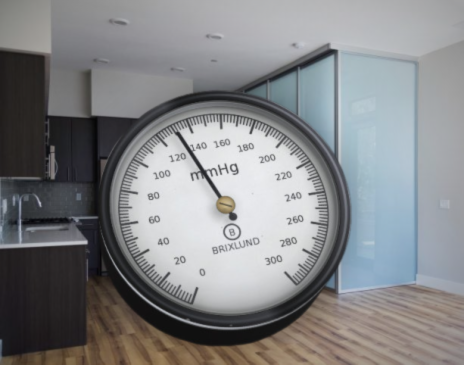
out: 130,mmHg
